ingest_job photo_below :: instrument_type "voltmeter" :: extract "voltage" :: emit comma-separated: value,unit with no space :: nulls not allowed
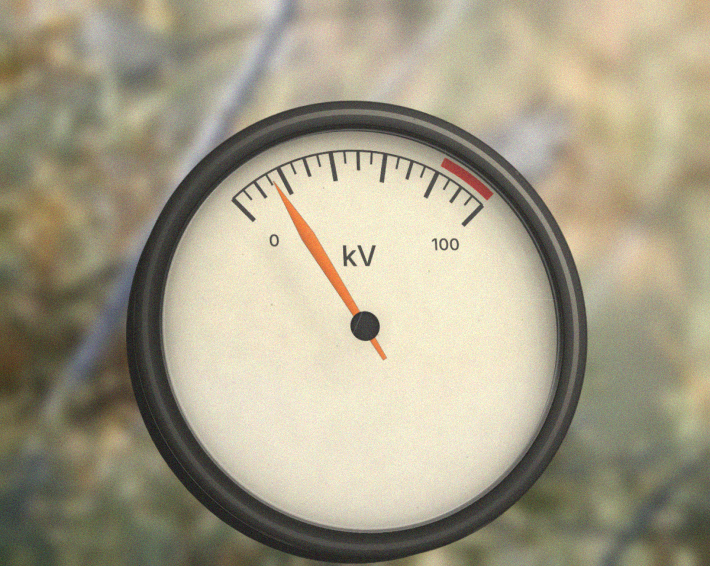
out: 15,kV
